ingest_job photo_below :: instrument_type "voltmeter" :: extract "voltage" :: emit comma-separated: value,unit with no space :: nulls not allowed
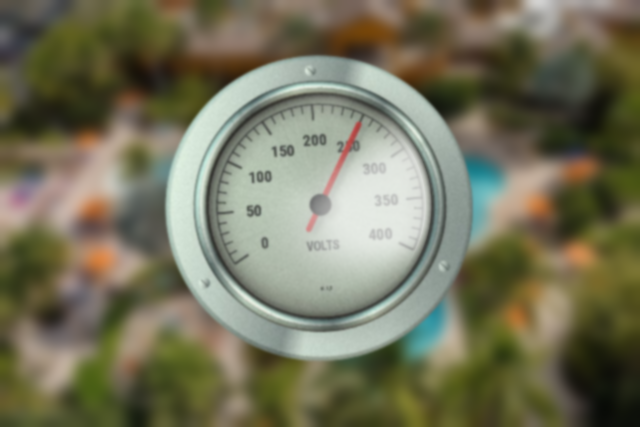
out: 250,V
